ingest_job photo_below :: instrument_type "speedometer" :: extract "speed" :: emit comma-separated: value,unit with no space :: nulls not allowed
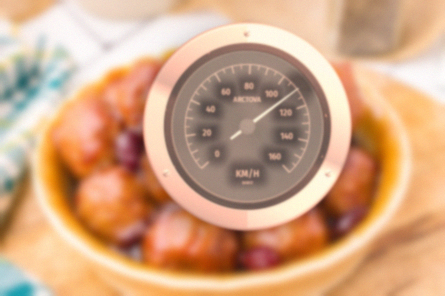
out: 110,km/h
